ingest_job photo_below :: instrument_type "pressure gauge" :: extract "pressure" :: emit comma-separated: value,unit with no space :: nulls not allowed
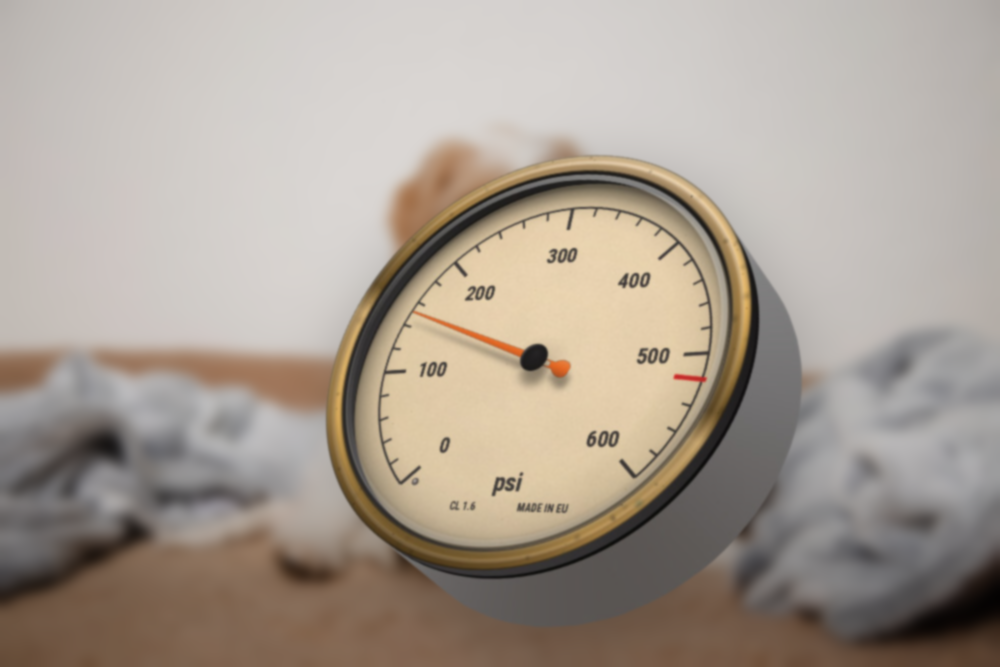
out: 150,psi
